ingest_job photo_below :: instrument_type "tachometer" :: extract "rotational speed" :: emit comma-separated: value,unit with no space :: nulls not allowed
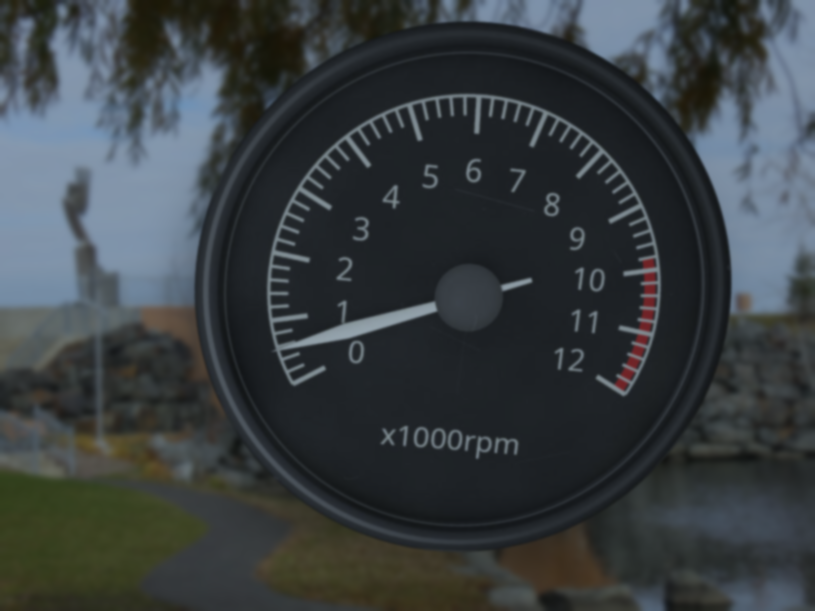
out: 600,rpm
